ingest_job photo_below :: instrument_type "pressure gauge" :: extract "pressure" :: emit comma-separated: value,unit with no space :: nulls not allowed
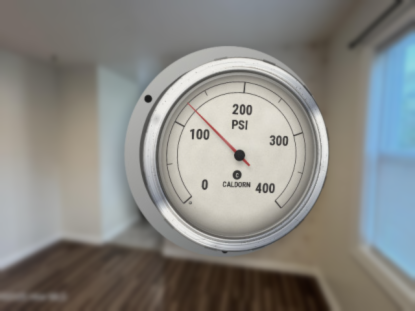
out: 125,psi
